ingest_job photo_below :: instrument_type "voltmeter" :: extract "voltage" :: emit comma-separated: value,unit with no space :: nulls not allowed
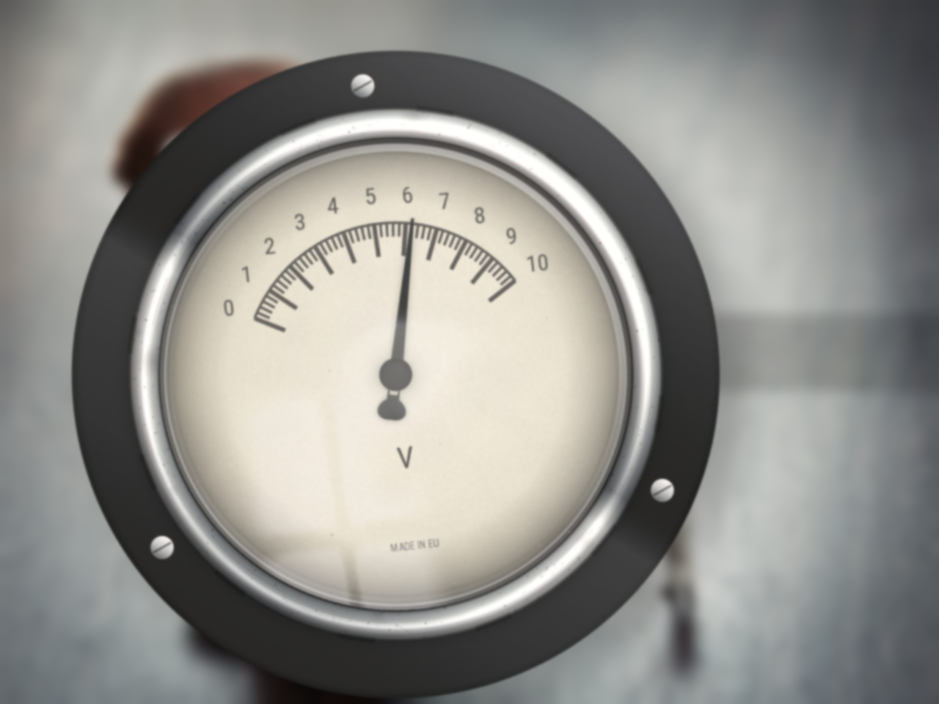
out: 6.2,V
